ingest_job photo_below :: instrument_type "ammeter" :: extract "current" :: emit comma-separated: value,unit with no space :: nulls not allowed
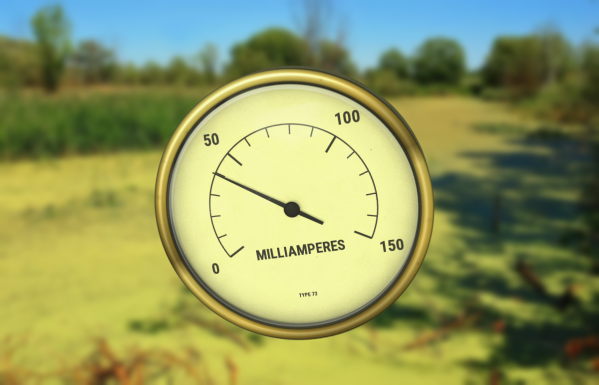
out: 40,mA
